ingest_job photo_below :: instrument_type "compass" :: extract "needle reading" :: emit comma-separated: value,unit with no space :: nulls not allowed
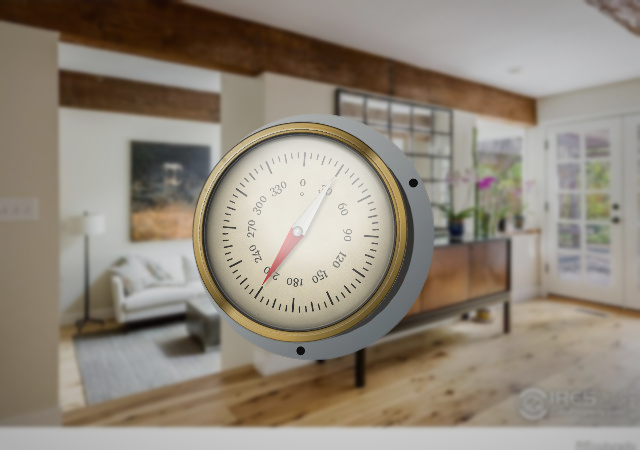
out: 210,°
